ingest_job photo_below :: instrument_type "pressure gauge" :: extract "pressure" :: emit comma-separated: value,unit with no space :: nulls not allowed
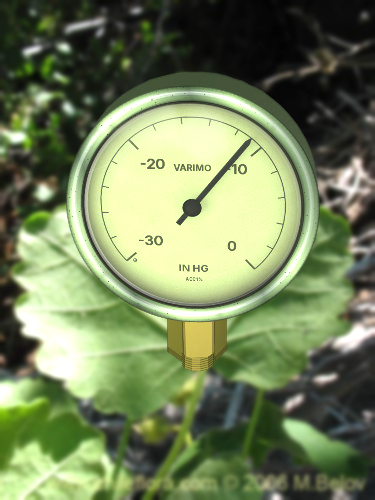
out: -11,inHg
